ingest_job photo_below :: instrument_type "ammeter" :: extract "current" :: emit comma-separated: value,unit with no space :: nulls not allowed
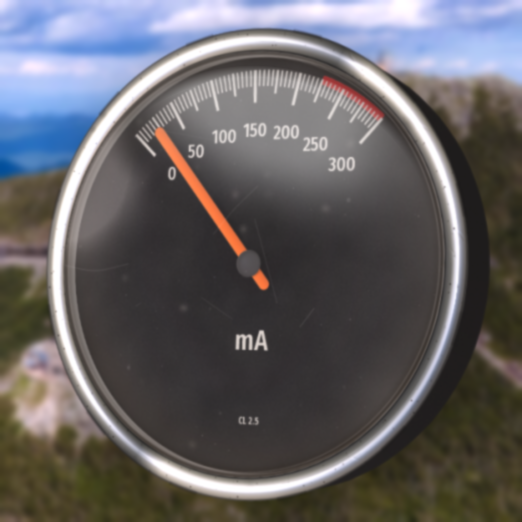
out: 25,mA
